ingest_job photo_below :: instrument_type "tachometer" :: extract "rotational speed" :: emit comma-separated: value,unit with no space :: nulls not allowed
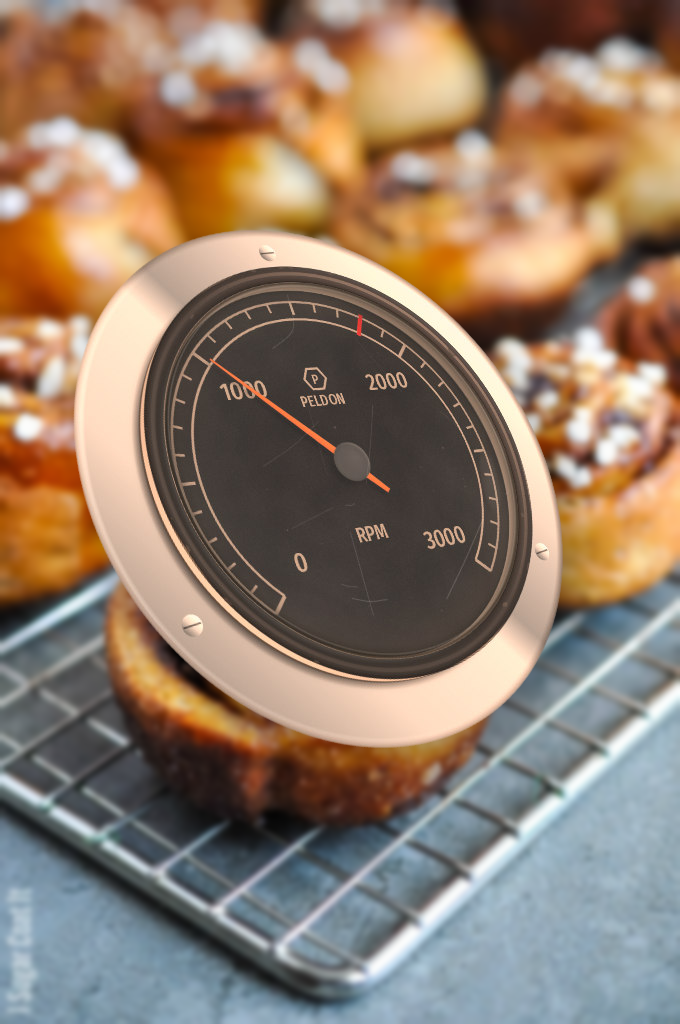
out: 1000,rpm
